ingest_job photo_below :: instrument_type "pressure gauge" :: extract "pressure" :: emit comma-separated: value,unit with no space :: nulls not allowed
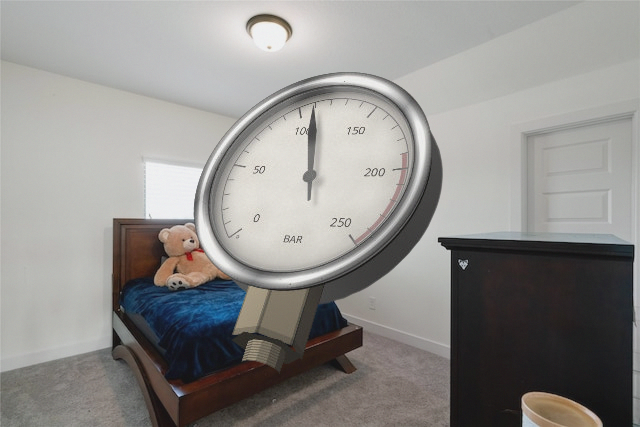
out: 110,bar
